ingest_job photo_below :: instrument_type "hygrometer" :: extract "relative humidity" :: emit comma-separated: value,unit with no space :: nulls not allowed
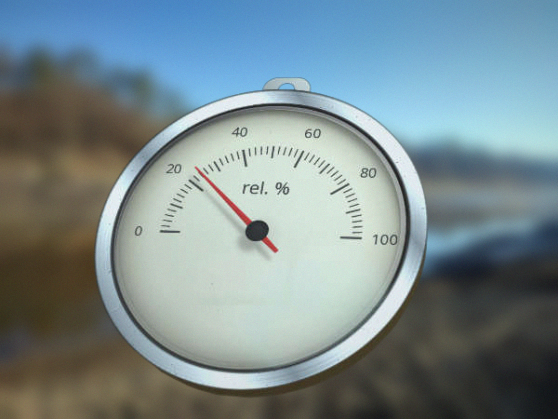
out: 24,%
